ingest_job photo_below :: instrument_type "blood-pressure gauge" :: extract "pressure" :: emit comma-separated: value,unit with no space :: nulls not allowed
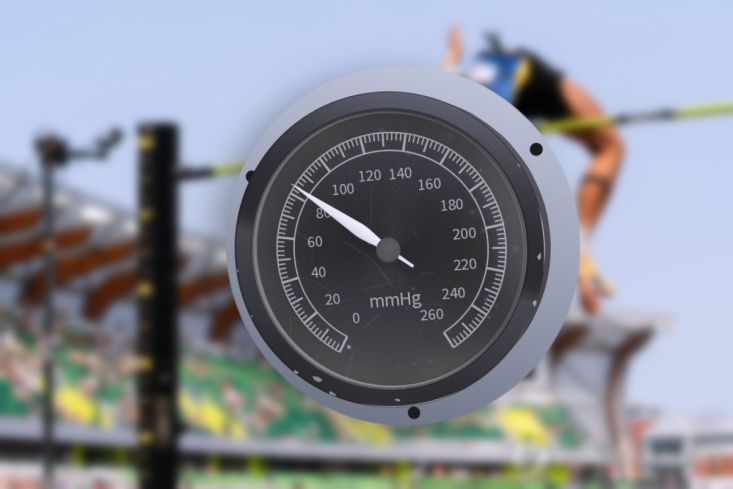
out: 84,mmHg
